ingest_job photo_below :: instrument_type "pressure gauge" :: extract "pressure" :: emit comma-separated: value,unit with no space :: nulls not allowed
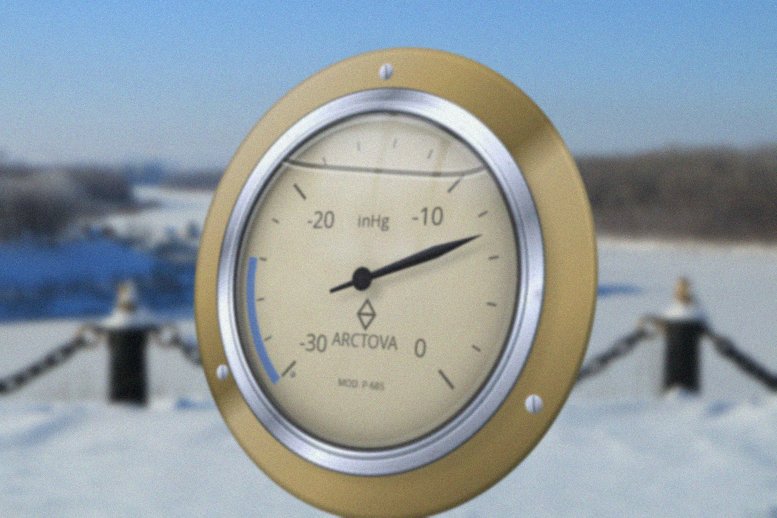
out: -7,inHg
